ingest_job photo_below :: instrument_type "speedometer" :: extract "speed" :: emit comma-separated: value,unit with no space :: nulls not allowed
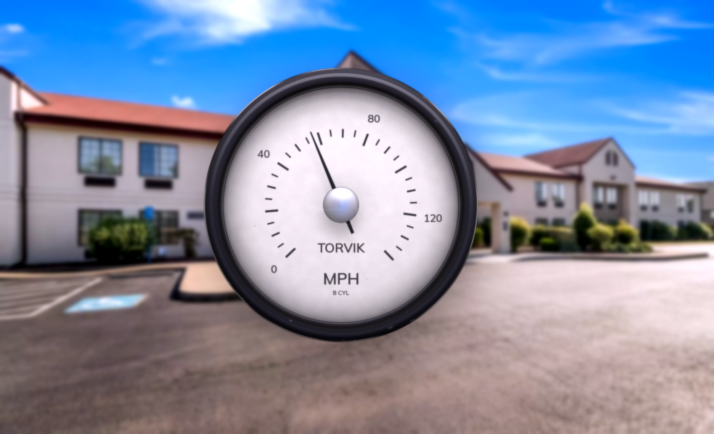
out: 57.5,mph
